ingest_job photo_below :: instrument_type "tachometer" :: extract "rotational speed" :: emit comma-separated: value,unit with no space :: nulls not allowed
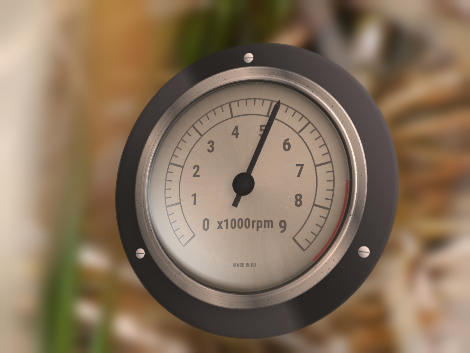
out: 5200,rpm
